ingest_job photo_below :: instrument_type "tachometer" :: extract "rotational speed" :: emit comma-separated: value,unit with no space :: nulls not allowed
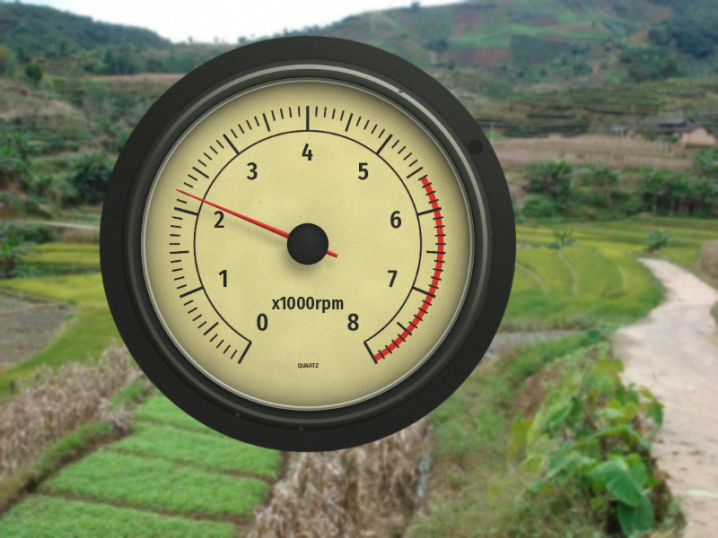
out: 2200,rpm
